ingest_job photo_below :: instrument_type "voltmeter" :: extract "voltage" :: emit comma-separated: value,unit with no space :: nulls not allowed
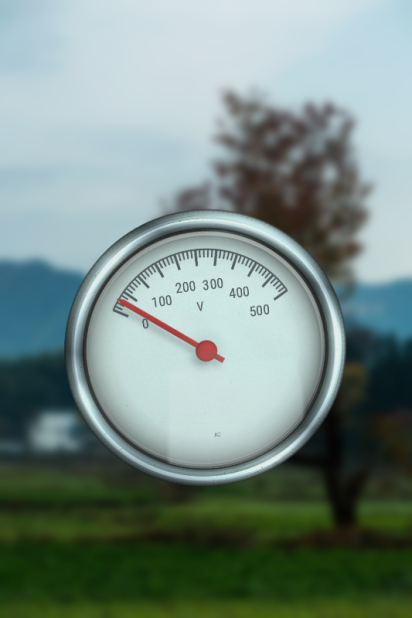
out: 30,V
